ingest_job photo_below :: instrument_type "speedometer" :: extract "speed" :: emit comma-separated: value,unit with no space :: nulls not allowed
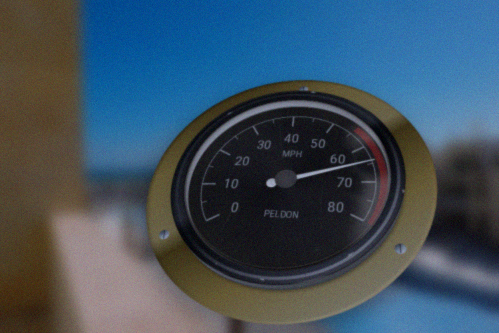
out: 65,mph
